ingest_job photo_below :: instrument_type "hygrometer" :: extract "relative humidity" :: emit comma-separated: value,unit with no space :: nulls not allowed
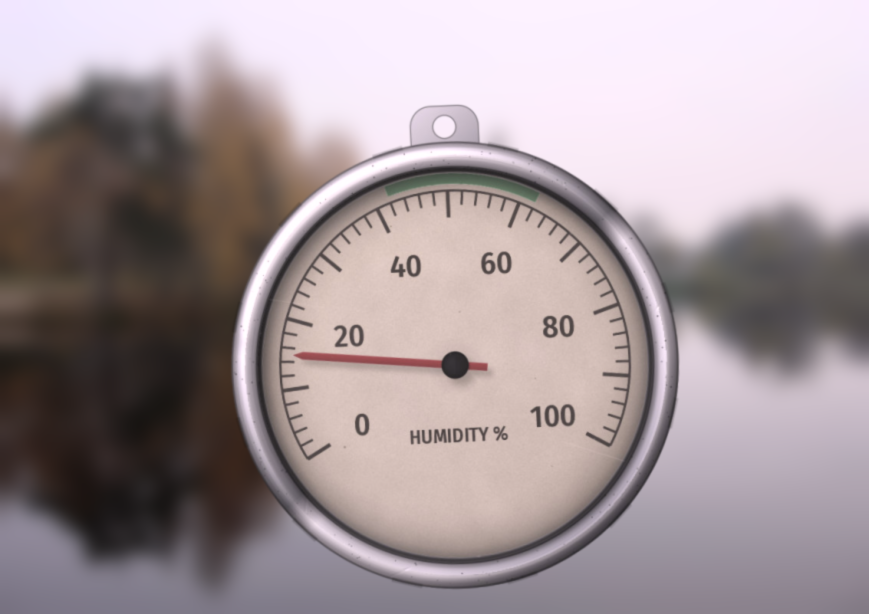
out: 15,%
